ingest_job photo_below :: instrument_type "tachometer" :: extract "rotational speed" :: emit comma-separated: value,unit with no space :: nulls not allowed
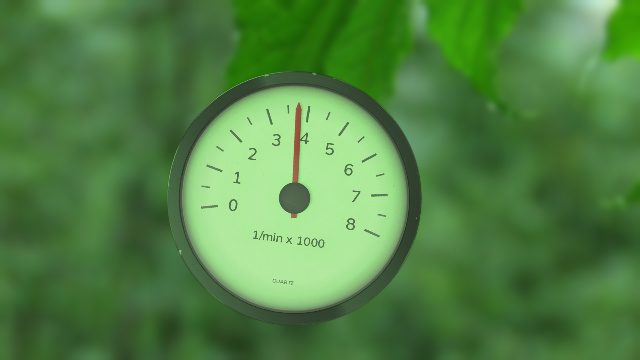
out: 3750,rpm
